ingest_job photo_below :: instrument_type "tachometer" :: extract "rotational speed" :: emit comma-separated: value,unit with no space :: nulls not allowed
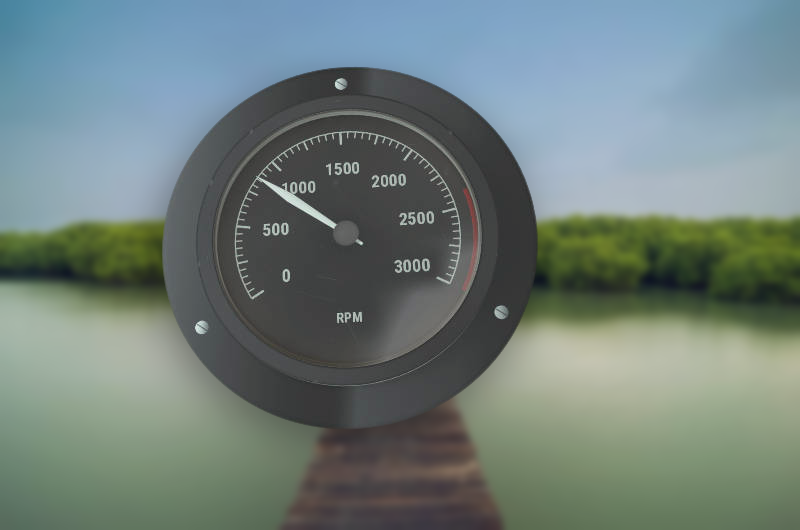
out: 850,rpm
